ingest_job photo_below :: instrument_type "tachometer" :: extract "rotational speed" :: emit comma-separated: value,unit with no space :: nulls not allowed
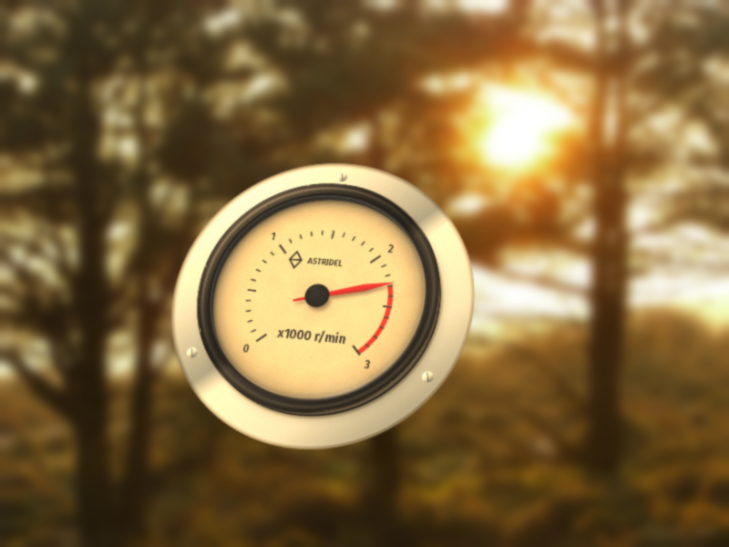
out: 2300,rpm
